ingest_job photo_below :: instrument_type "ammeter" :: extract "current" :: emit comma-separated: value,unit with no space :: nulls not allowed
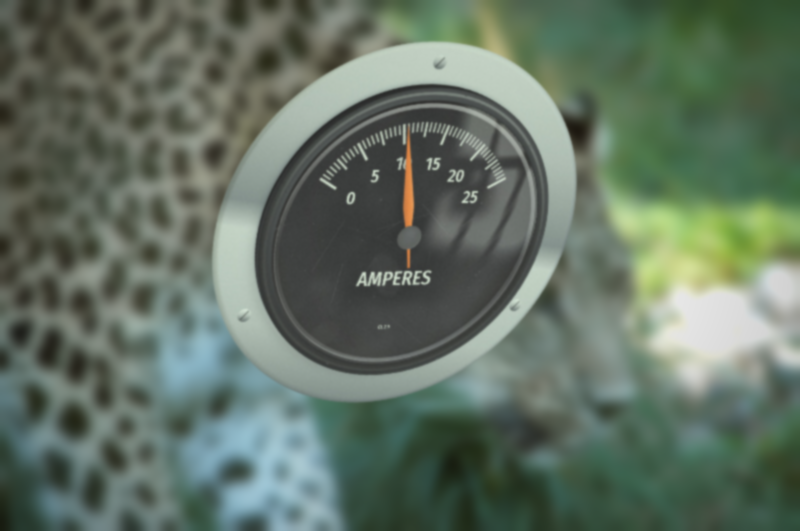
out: 10,A
